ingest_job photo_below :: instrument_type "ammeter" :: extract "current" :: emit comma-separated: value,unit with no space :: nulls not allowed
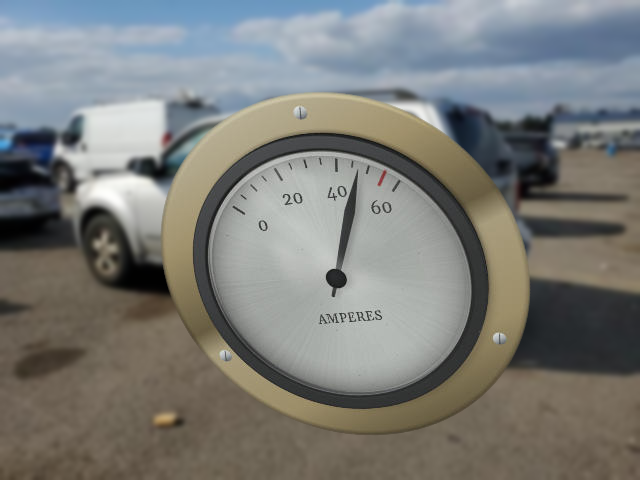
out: 47.5,A
